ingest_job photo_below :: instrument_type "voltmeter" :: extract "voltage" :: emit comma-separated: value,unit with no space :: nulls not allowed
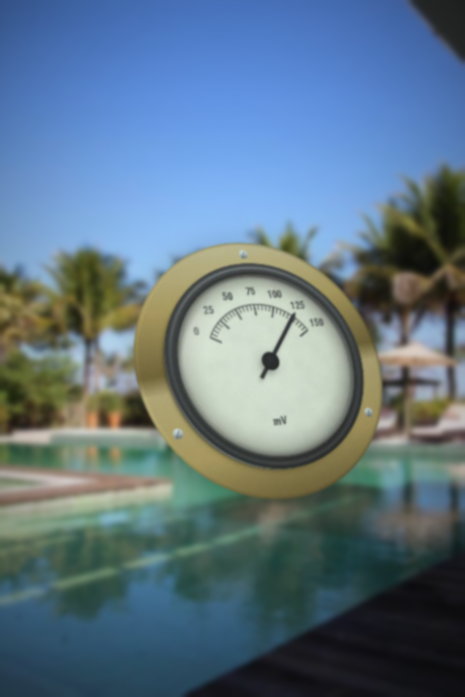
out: 125,mV
